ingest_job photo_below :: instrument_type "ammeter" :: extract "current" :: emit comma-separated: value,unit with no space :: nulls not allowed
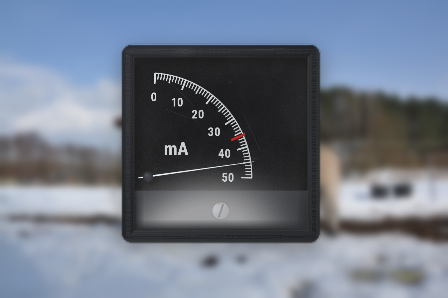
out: 45,mA
